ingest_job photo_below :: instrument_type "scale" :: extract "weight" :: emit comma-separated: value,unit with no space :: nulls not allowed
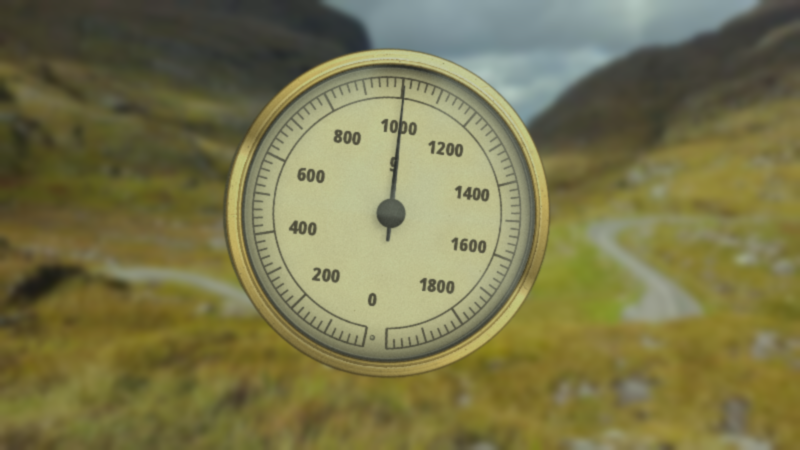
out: 1000,g
